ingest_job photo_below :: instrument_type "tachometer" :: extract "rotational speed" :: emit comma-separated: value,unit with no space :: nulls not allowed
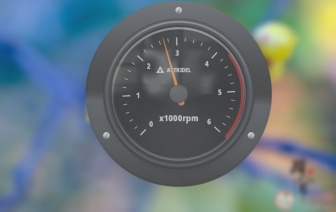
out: 2700,rpm
